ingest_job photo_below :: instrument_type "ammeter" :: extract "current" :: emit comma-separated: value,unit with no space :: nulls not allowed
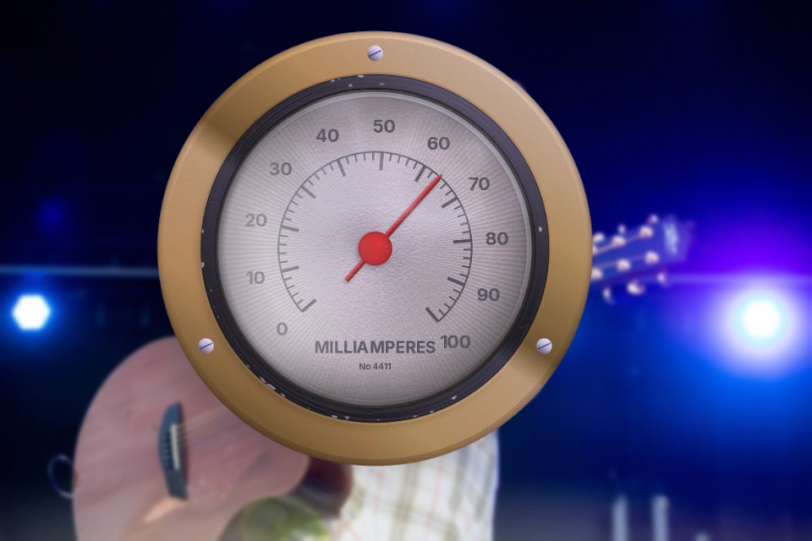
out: 64,mA
